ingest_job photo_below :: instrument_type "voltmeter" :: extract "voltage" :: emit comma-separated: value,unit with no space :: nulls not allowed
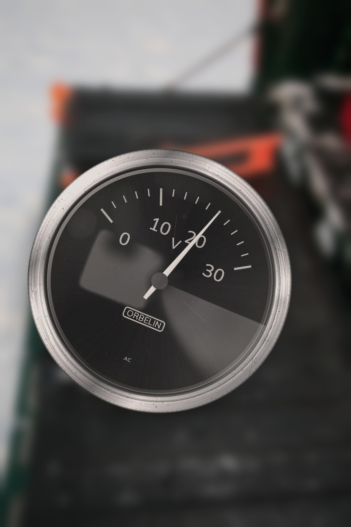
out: 20,V
